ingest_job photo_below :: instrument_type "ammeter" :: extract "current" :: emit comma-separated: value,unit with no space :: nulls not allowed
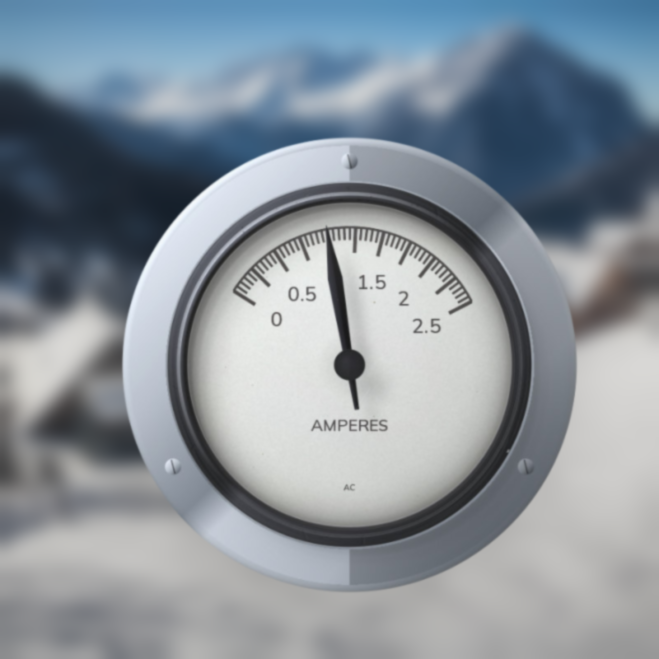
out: 1,A
